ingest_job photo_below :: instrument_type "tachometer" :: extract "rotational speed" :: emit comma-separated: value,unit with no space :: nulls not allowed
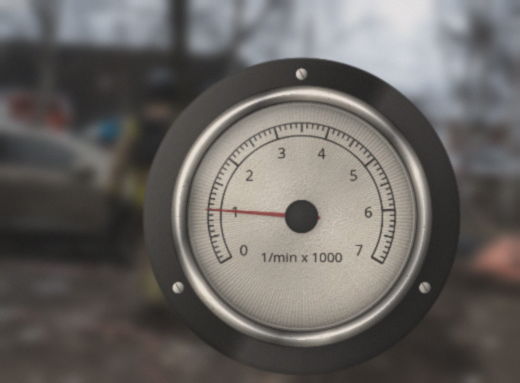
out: 1000,rpm
